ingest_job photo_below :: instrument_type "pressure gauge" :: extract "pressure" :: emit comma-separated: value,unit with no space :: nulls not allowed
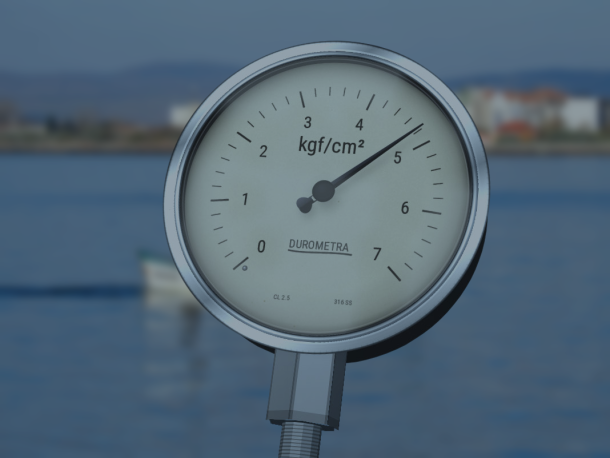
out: 4.8,kg/cm²
